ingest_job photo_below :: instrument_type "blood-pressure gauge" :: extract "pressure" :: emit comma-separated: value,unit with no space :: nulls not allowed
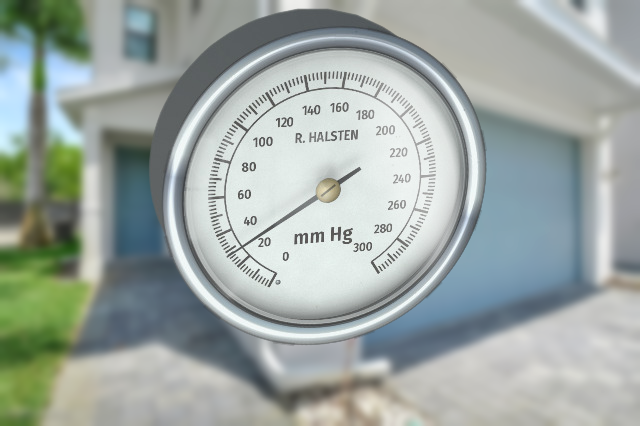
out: 30,mmHg
